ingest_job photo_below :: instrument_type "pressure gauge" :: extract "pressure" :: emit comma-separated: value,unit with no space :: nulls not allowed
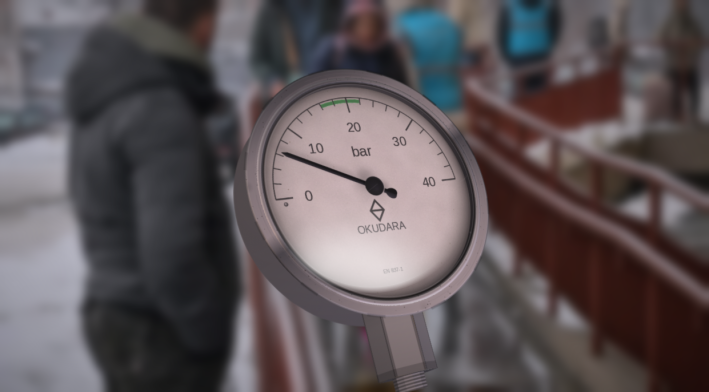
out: 6,bar
